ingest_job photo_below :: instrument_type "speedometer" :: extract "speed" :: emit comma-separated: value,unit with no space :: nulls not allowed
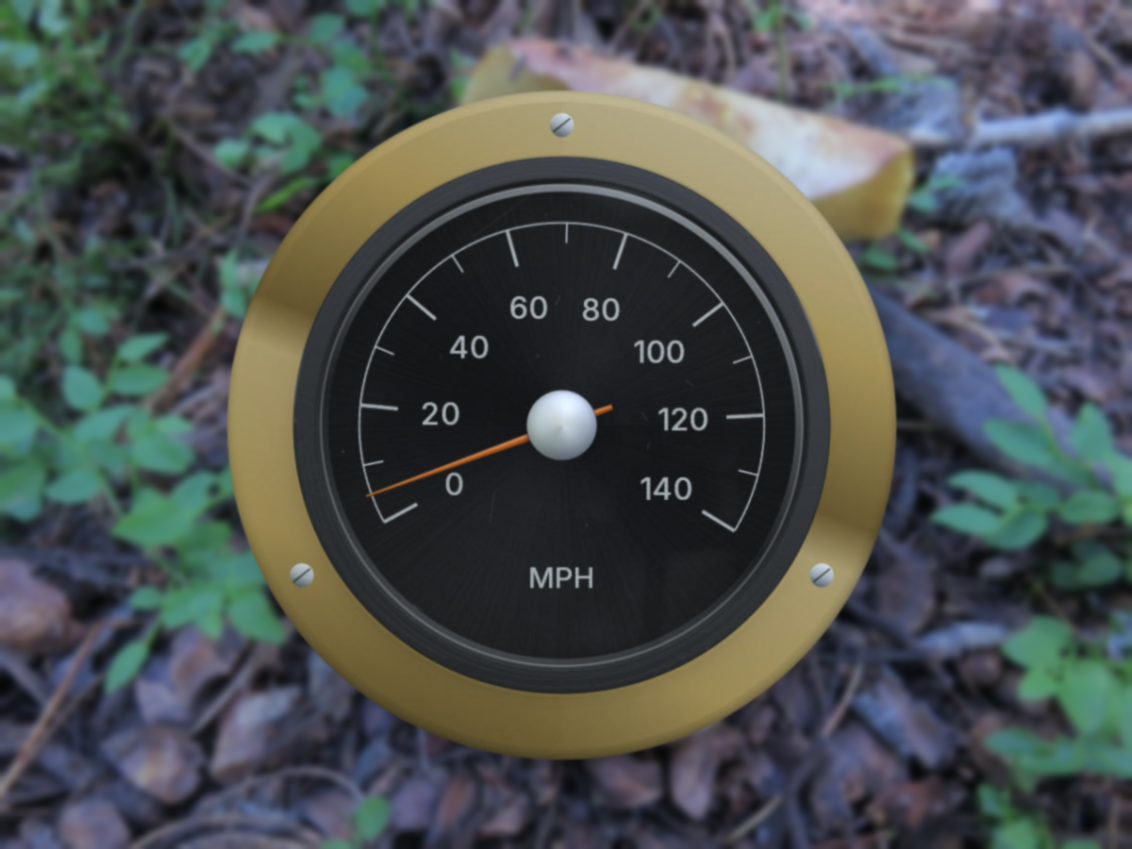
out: 5,mph
